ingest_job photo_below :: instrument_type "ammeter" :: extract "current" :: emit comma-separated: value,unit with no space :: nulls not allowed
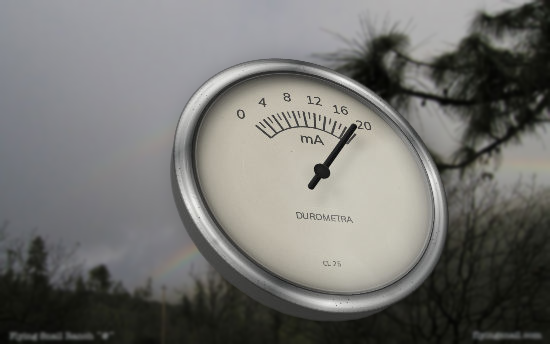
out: 19,mA
